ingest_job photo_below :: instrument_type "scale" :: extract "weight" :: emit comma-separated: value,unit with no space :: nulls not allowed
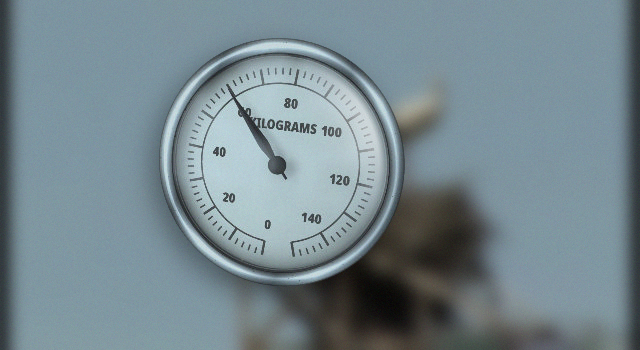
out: 60,kg
